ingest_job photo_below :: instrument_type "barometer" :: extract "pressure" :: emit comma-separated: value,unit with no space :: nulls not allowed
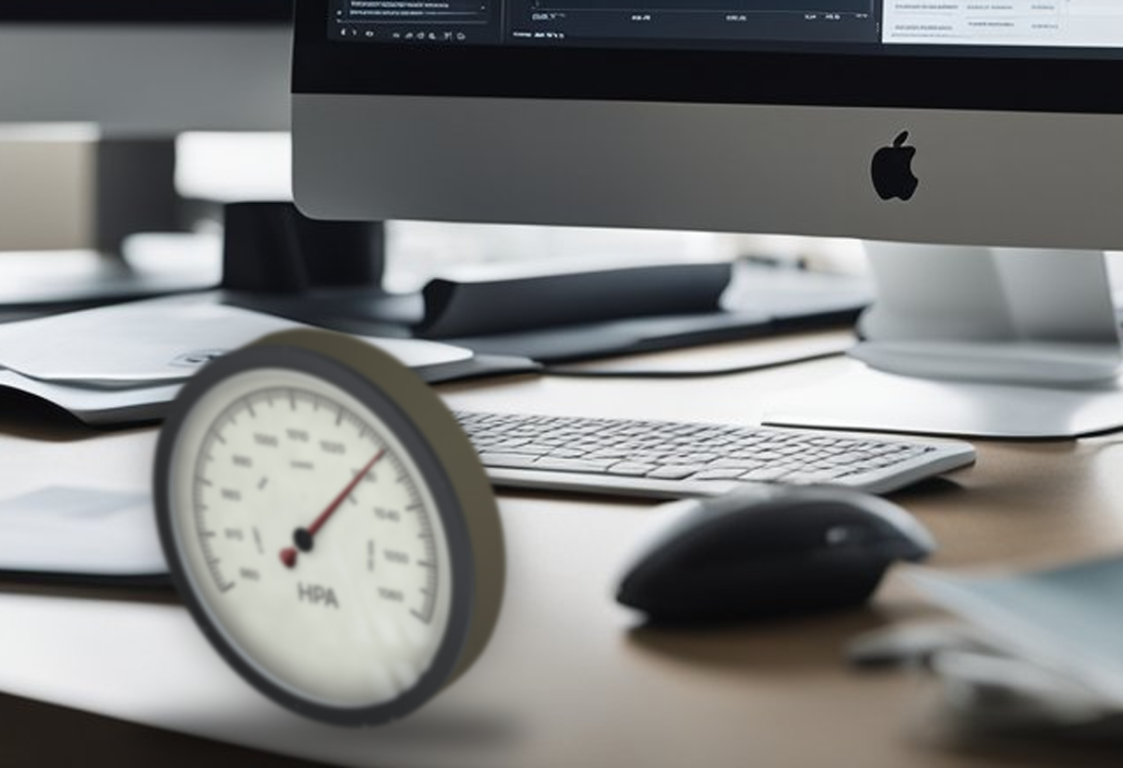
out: 1030,hPa
